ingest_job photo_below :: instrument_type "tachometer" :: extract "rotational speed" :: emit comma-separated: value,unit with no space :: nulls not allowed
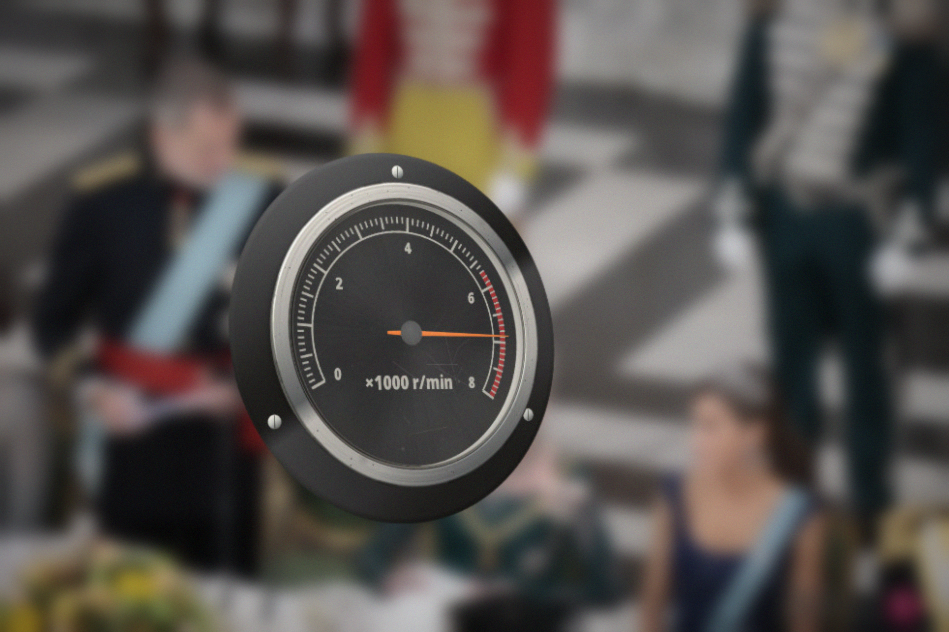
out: 6900,rpm
